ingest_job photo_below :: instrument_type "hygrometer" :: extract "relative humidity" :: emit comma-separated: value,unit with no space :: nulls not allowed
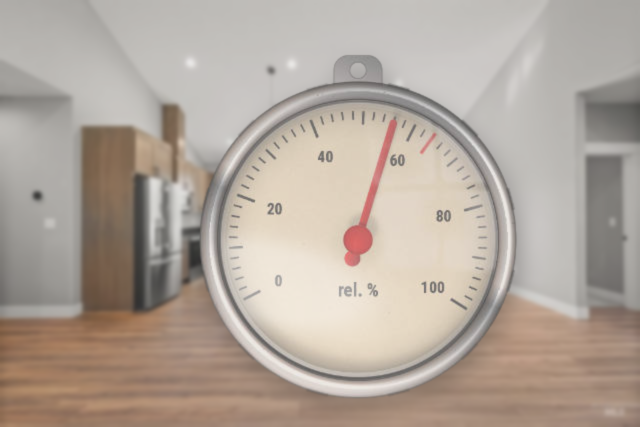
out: 56,%
